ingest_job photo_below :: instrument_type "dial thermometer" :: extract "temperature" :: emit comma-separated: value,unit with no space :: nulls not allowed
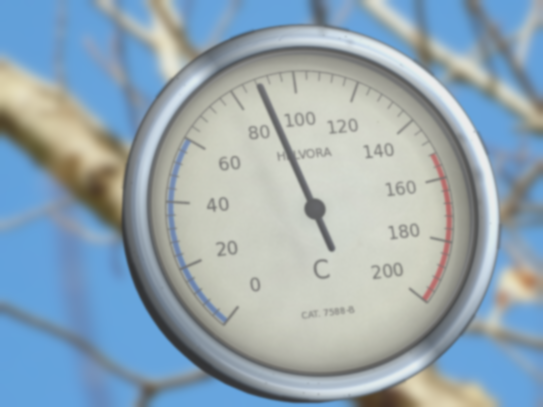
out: 88,°C
